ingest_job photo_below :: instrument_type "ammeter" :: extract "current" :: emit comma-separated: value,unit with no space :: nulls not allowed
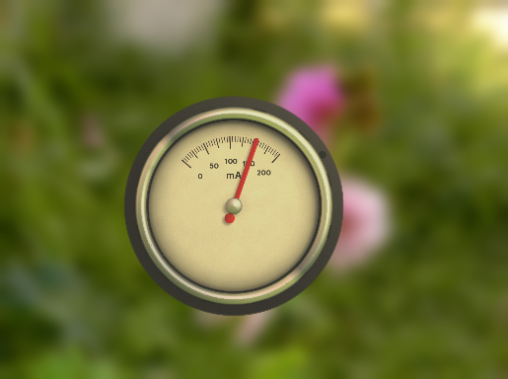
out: 150,mA
